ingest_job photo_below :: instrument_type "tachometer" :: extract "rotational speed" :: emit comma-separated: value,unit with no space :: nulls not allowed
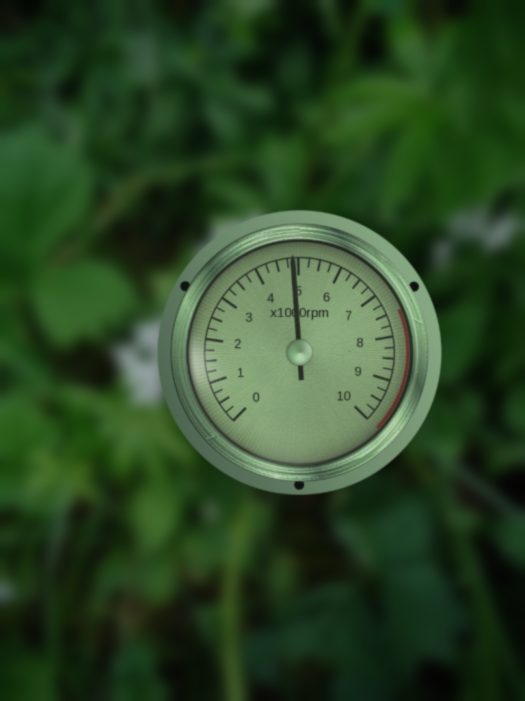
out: 4875,rpm
